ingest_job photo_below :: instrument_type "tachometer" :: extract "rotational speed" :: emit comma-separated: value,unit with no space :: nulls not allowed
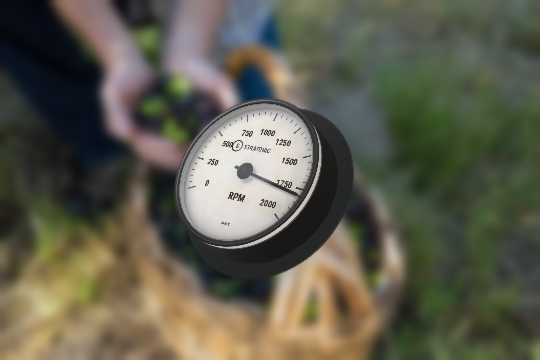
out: 1800,rpm
